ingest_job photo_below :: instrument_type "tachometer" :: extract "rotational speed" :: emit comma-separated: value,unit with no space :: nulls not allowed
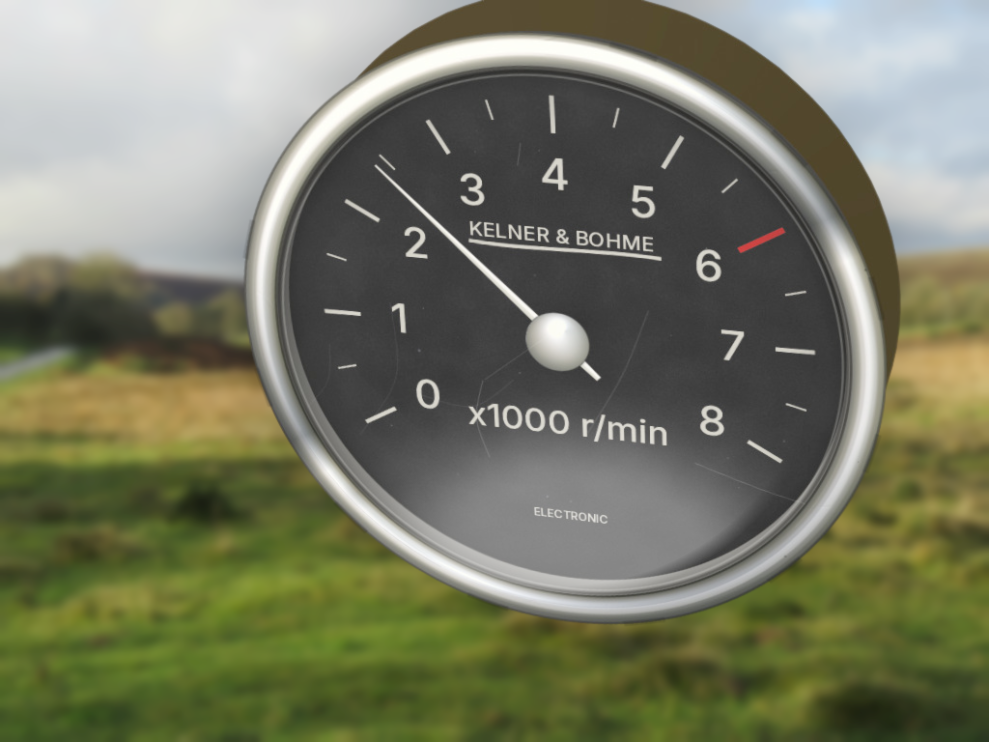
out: 2500,rpm
